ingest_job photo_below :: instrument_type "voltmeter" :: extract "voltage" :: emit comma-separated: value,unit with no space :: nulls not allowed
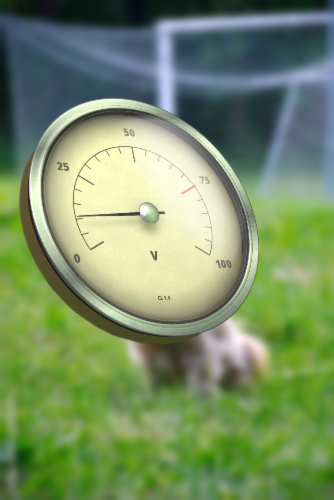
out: 10,V
